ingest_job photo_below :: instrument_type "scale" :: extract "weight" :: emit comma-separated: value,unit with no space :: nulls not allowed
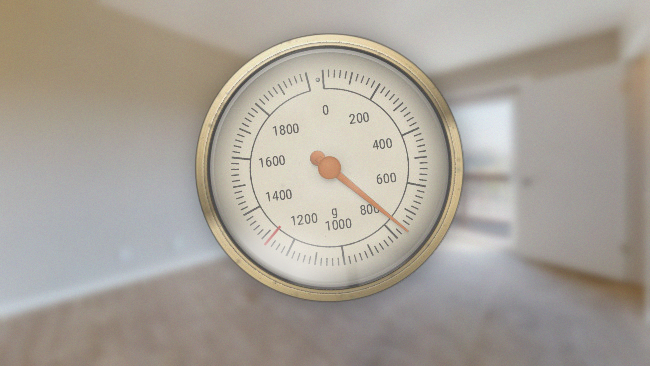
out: 760,g
